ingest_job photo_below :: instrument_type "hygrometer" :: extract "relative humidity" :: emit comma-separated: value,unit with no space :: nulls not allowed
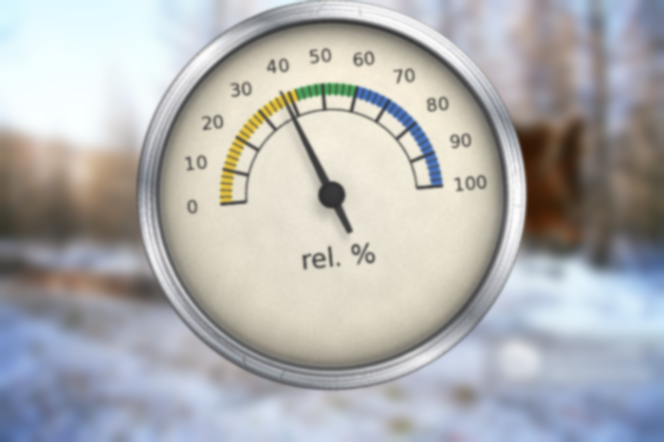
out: 38,%
